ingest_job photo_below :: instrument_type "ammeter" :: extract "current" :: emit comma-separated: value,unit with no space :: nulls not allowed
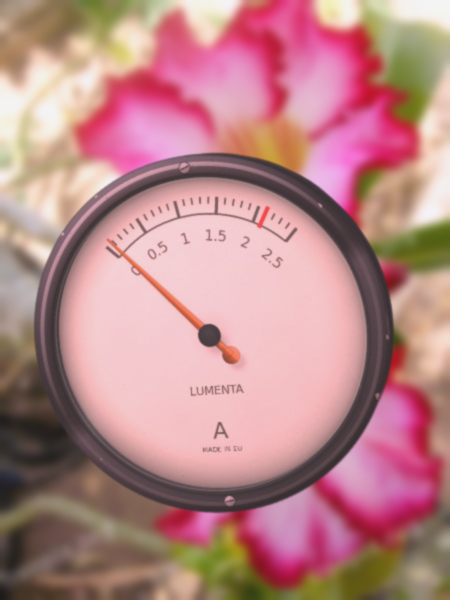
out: 0.1,A
